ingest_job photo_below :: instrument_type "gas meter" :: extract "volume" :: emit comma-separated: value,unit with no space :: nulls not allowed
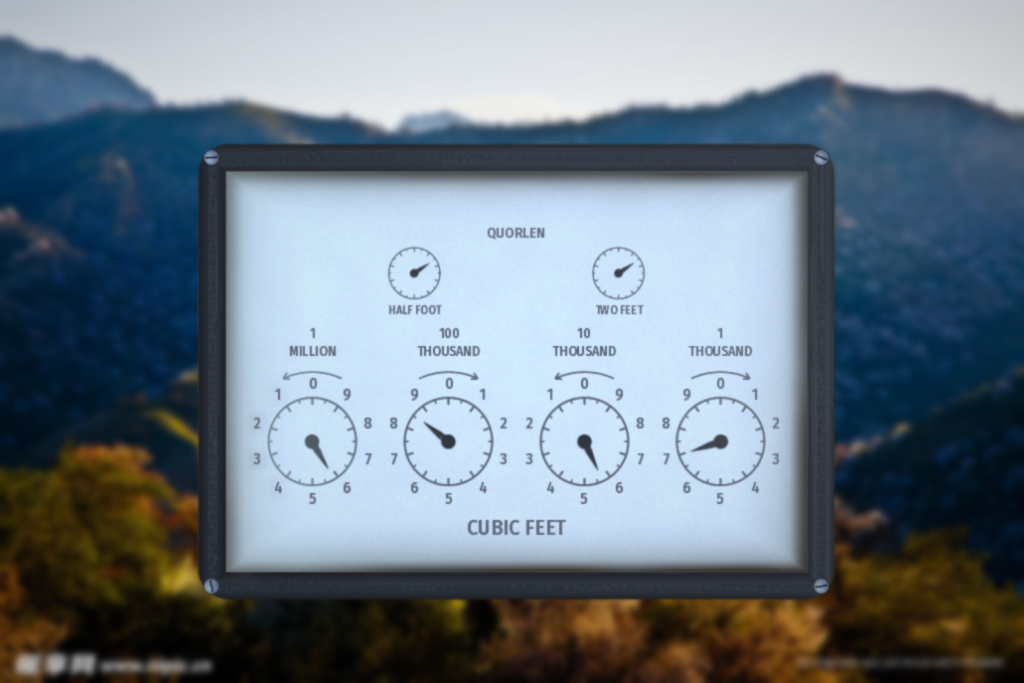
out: 585700,ft³
